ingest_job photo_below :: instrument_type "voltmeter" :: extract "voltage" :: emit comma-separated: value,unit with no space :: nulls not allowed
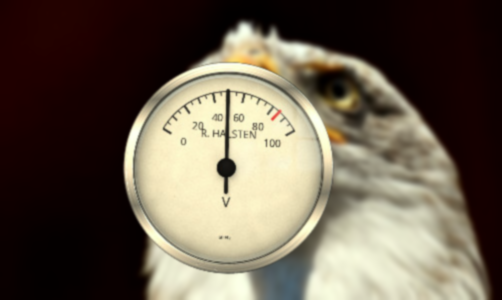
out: 50,V
